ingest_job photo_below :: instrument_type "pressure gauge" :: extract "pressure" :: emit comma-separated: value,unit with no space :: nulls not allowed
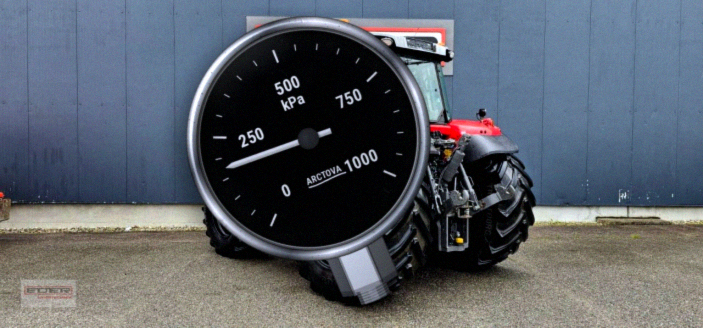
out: 175,kPa
